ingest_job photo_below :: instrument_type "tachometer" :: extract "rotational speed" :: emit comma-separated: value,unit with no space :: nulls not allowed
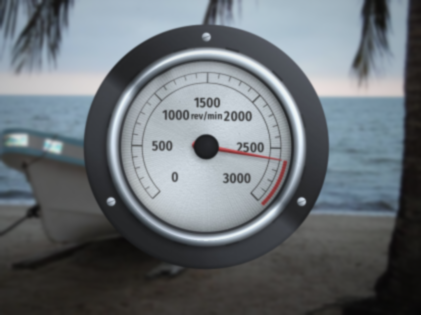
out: 2600,rpm
